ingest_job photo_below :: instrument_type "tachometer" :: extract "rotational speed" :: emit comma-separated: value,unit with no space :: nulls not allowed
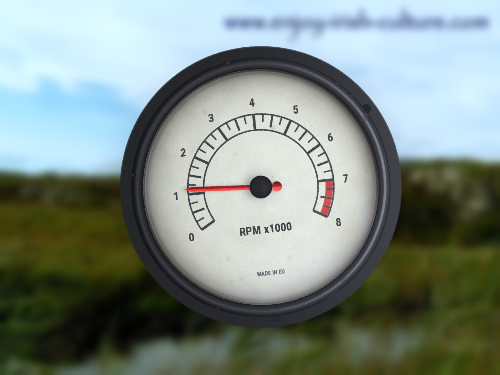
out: 1125,rpm
